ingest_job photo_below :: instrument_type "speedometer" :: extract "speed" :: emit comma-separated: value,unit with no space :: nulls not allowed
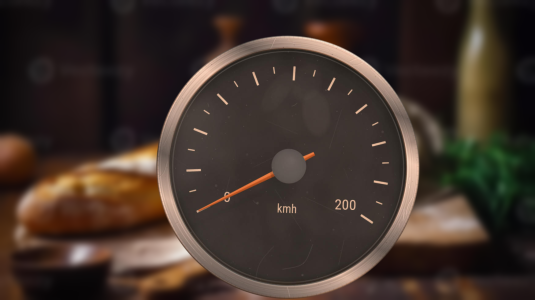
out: 0,km/h
